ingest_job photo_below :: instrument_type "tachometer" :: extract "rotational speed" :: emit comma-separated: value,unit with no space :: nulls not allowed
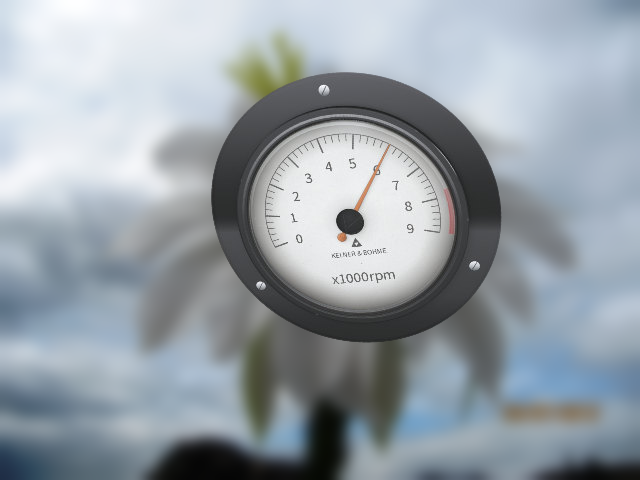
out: 6000,rpm
